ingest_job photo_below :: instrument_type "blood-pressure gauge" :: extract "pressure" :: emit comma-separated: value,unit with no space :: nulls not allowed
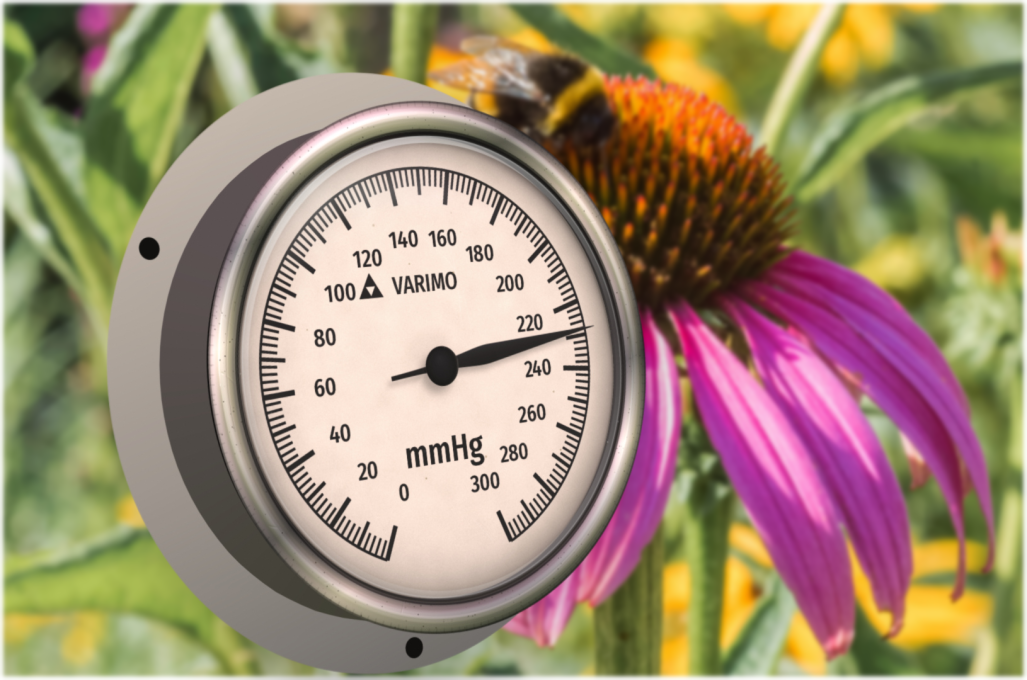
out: 228,mmHg
